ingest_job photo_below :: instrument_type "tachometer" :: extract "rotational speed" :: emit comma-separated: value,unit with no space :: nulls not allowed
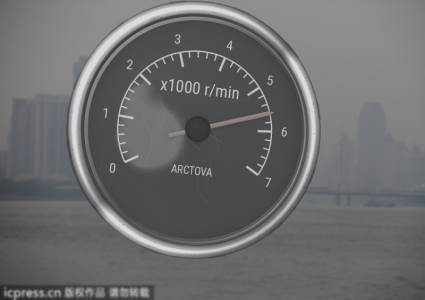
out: 5600,rpm
